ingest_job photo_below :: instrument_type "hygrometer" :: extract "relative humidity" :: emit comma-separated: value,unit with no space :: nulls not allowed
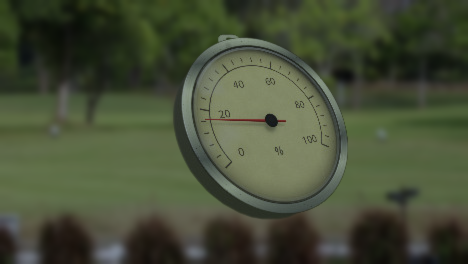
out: 16,%
